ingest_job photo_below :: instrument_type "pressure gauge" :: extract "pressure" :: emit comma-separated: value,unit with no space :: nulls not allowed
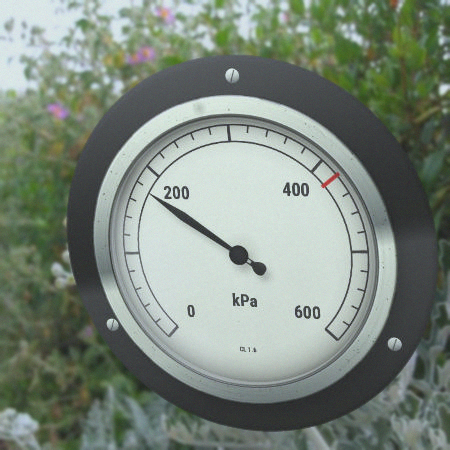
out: 180,kPa
